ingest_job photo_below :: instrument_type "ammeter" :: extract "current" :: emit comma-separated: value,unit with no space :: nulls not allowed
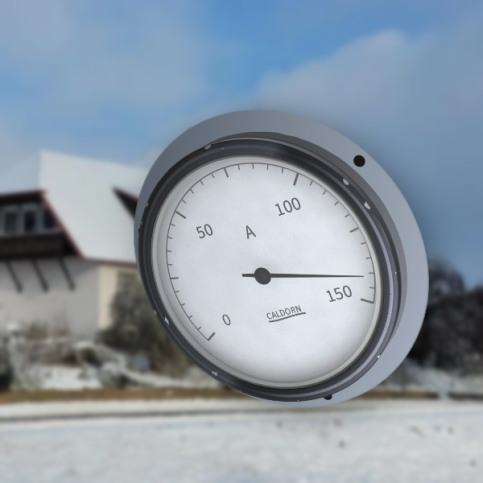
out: 140,A
